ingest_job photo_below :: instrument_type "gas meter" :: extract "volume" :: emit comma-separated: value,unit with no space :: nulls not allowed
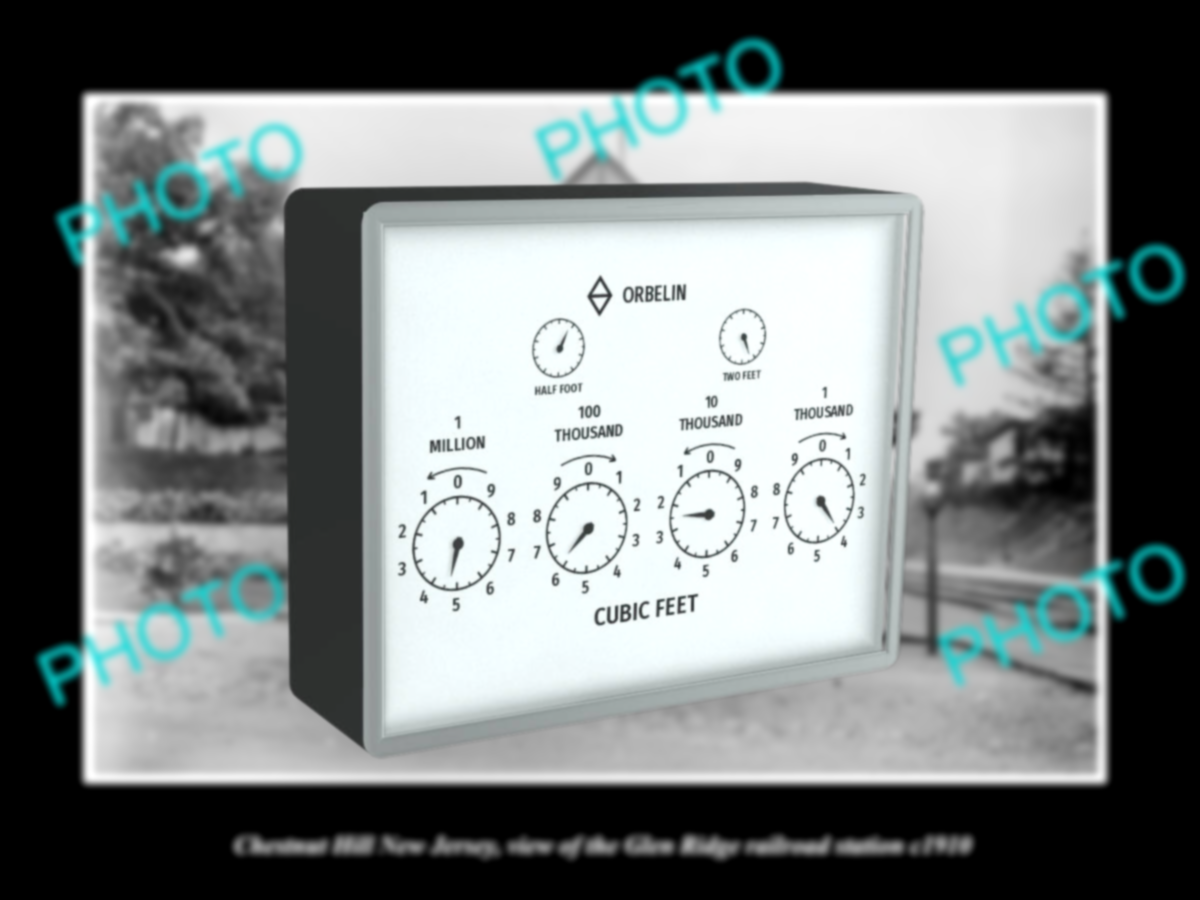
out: 462400,ft³
